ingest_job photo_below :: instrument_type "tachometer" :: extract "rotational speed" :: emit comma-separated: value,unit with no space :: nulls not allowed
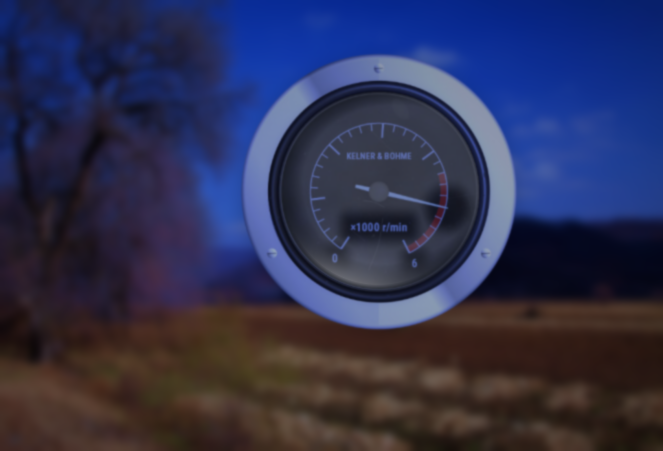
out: 5000,rpm
